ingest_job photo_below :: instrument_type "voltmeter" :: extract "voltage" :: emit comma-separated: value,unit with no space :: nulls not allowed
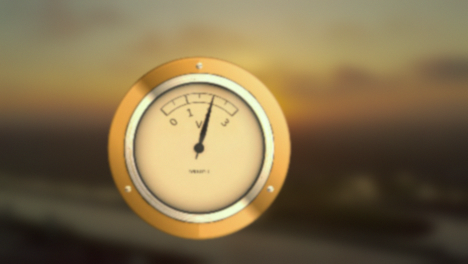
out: 2,V
